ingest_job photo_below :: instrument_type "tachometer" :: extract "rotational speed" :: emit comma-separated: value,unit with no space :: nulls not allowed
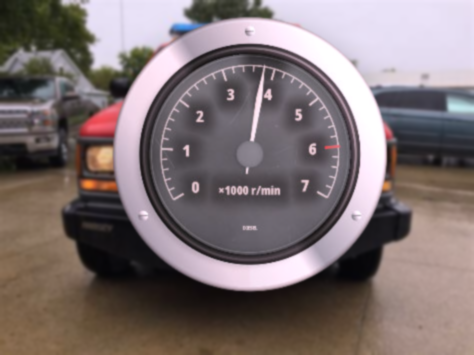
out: 3800,rpm
